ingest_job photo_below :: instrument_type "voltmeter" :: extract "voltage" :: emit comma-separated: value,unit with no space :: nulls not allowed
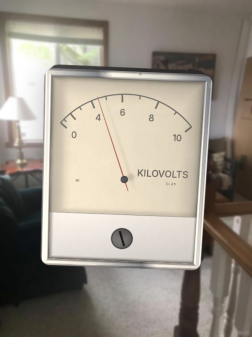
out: 4.5,kV
